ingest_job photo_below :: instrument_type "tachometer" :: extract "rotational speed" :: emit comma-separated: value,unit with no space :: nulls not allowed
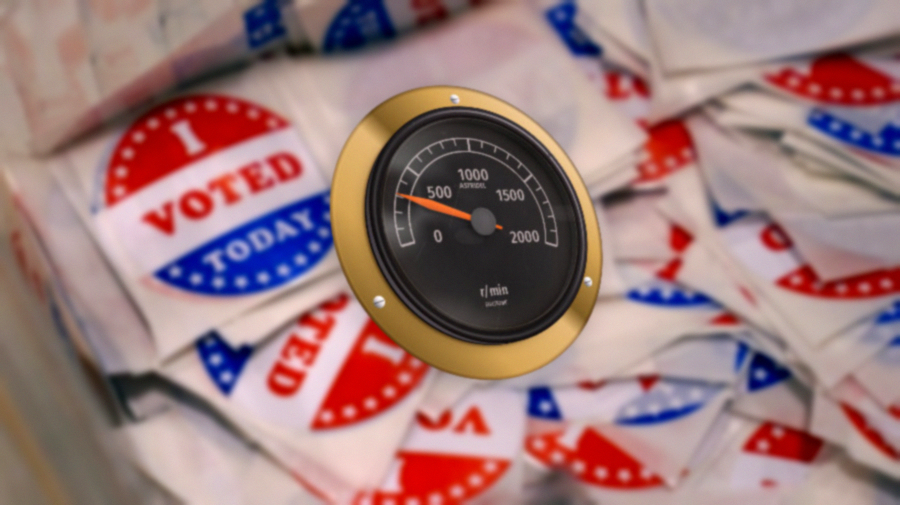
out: 300,rpm
